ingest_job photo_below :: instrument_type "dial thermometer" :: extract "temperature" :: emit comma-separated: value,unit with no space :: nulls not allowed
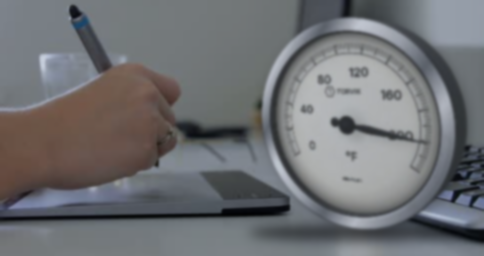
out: 200,°F
